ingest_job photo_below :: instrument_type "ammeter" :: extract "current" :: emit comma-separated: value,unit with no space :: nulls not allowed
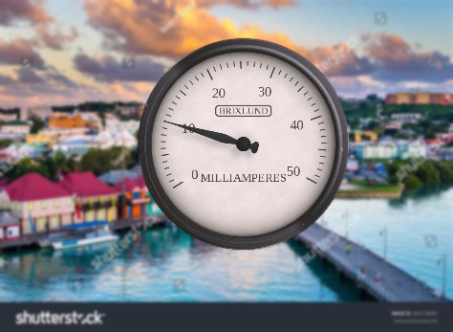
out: 10,mA
